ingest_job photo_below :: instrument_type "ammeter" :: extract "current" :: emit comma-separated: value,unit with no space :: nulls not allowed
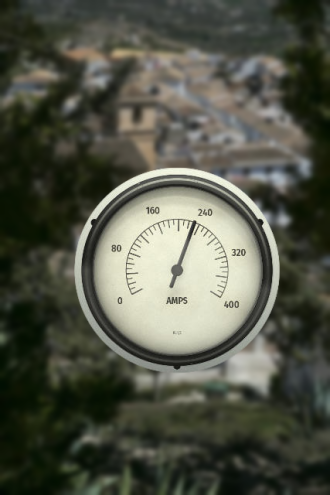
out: 230,A
